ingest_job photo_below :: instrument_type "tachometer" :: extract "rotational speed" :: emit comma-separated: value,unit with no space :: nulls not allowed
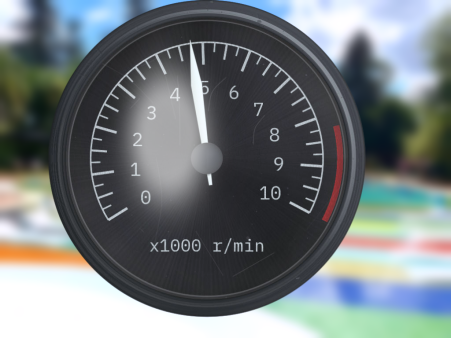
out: 4750,rpm
